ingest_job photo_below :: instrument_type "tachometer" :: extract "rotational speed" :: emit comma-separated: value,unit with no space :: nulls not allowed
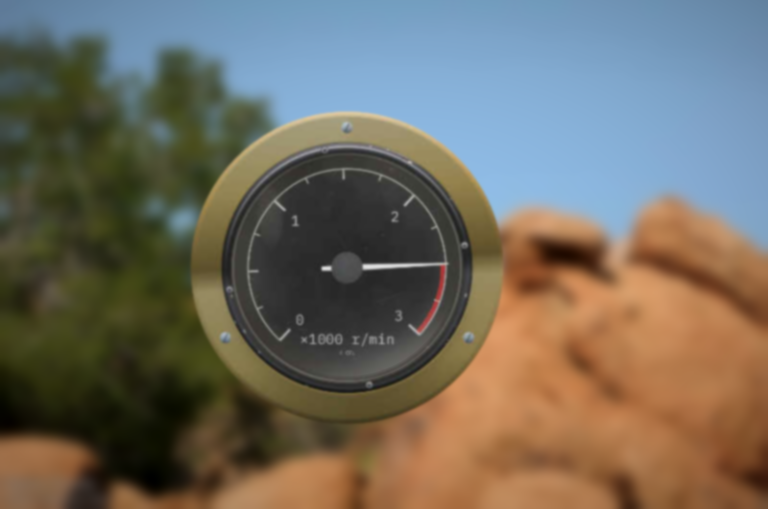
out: 2500,rpm
